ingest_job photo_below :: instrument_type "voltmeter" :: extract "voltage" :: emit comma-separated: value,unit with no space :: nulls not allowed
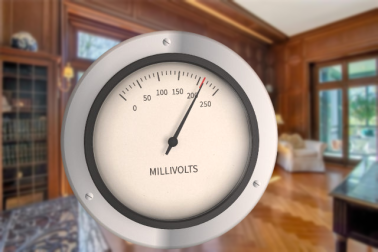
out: 210,mV
